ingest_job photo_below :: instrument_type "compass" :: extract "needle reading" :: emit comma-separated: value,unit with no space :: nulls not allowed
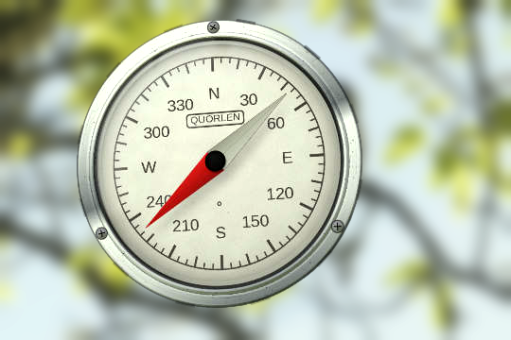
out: 230,°
